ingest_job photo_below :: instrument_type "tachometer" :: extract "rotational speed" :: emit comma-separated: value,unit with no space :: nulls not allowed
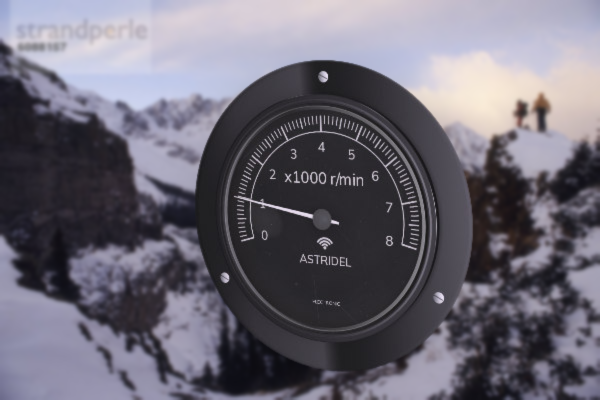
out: 1000,rpm
